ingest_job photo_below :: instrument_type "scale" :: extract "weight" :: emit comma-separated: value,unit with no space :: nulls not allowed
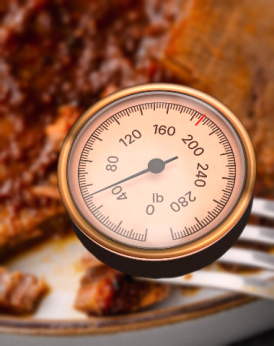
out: 50,lb
